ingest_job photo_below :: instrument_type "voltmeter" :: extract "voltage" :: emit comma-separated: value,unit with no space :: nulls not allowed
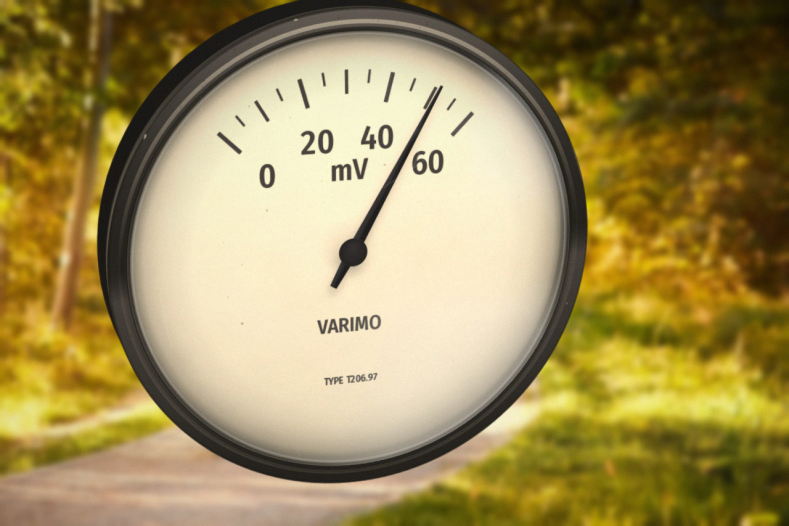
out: 50,mV
